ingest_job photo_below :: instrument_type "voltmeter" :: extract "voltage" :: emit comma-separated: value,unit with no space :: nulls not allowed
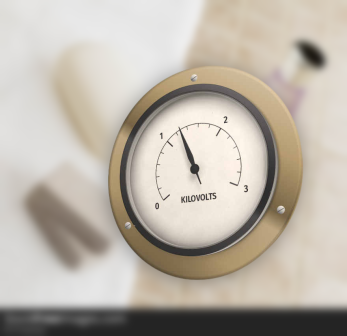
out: 1.3,kV
